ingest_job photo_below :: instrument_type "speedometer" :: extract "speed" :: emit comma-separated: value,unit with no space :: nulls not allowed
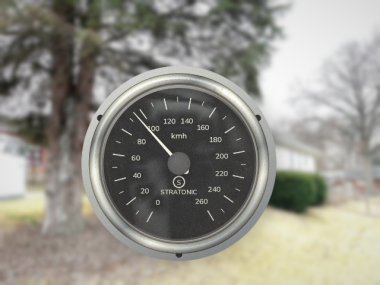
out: 95,km/h
